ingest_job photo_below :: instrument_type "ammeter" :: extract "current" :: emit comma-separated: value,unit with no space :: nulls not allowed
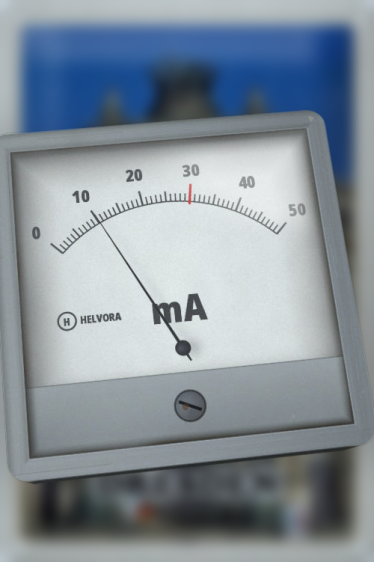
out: 10,mA
